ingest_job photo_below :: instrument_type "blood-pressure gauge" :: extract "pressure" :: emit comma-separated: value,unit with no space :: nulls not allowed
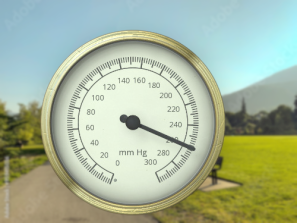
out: 260,mmHg
